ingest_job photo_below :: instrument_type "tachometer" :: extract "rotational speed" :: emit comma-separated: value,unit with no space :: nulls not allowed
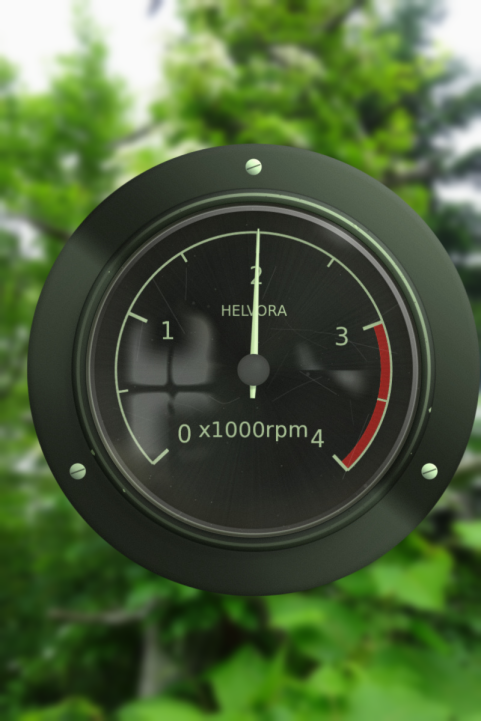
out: 2000,rpm
